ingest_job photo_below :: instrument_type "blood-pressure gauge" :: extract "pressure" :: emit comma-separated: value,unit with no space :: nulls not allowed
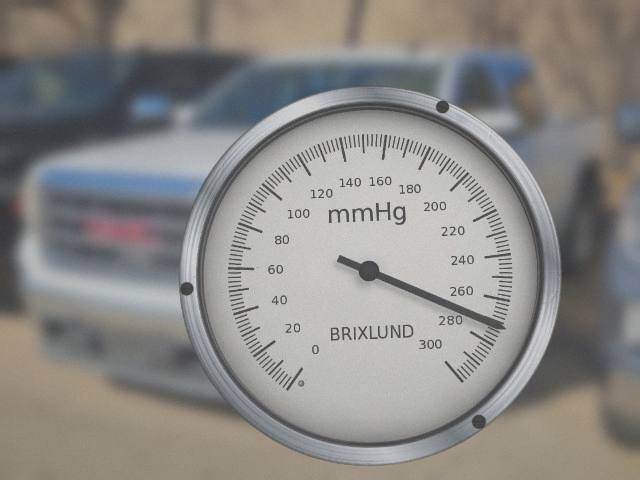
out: 272,mmHg
